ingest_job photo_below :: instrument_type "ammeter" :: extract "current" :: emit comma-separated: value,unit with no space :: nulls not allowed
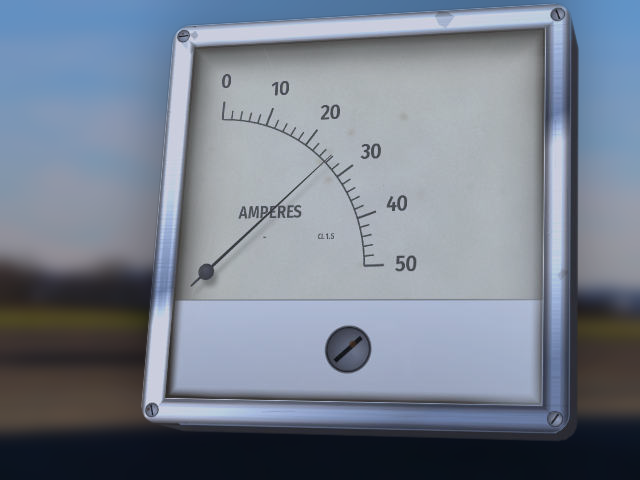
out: 26,A
